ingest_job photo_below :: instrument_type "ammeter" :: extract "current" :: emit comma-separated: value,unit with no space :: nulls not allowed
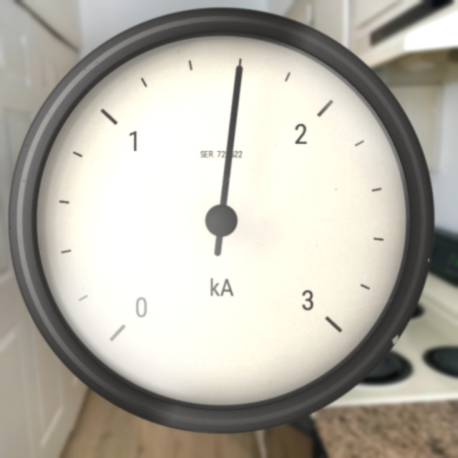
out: 1.6,kA
